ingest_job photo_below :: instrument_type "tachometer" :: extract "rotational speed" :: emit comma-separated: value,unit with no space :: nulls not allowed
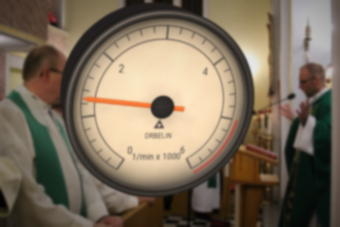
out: 1300,rpm
